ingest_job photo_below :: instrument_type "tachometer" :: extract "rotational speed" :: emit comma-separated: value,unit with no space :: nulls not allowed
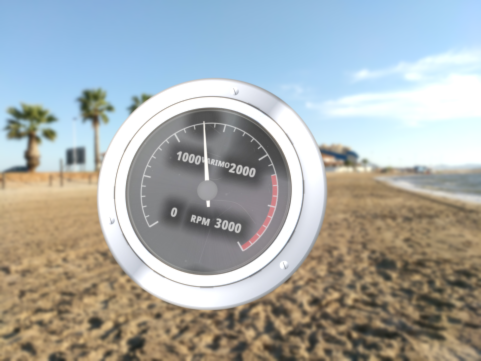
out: 1300,rpm
